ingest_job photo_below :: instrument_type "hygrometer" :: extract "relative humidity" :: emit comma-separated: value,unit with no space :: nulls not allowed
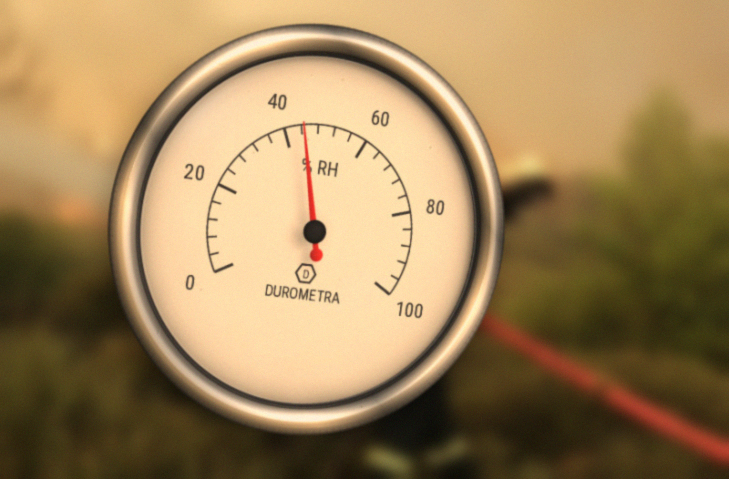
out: 44,%
